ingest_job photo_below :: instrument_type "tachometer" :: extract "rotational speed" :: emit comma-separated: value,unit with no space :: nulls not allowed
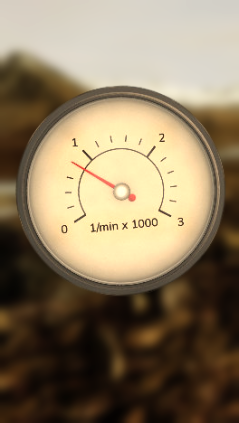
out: 800,rpm
